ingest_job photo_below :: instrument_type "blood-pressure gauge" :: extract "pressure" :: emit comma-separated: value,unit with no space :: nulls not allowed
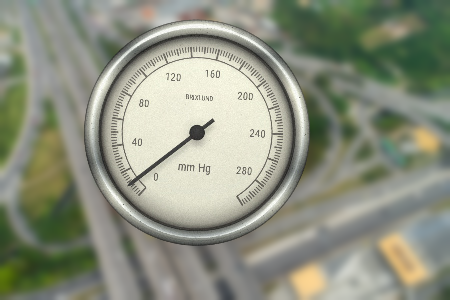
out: 10,mmHg
